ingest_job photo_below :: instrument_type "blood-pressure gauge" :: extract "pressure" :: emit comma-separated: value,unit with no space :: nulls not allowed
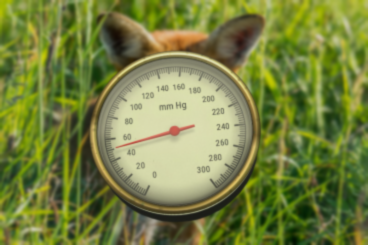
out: 50,mmHg
